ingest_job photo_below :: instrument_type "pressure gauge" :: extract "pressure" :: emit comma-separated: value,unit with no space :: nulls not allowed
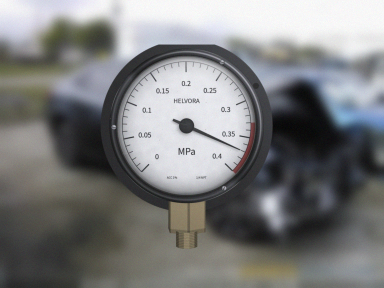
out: 0.37,MPa
